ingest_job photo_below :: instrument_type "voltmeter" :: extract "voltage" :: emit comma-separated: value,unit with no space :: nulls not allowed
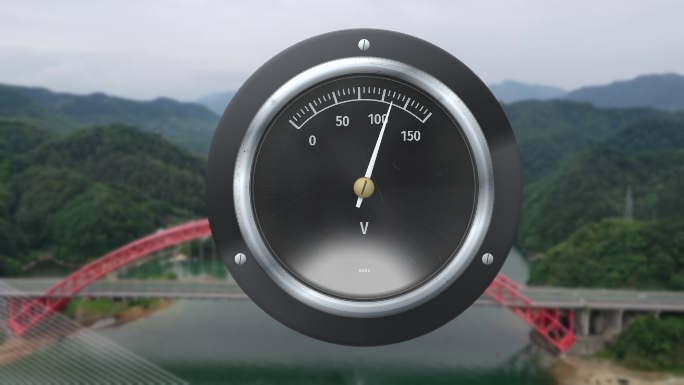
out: 110,V
